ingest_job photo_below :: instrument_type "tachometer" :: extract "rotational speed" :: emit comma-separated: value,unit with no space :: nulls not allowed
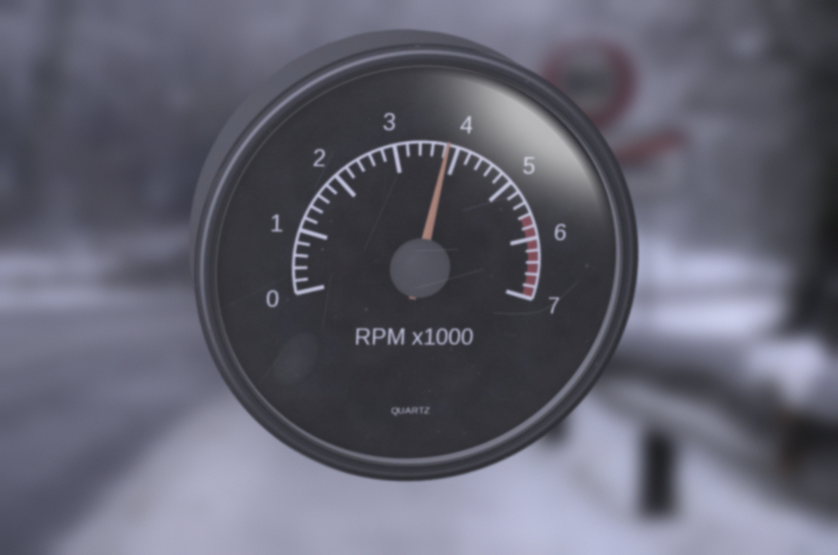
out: 3800,rpm
